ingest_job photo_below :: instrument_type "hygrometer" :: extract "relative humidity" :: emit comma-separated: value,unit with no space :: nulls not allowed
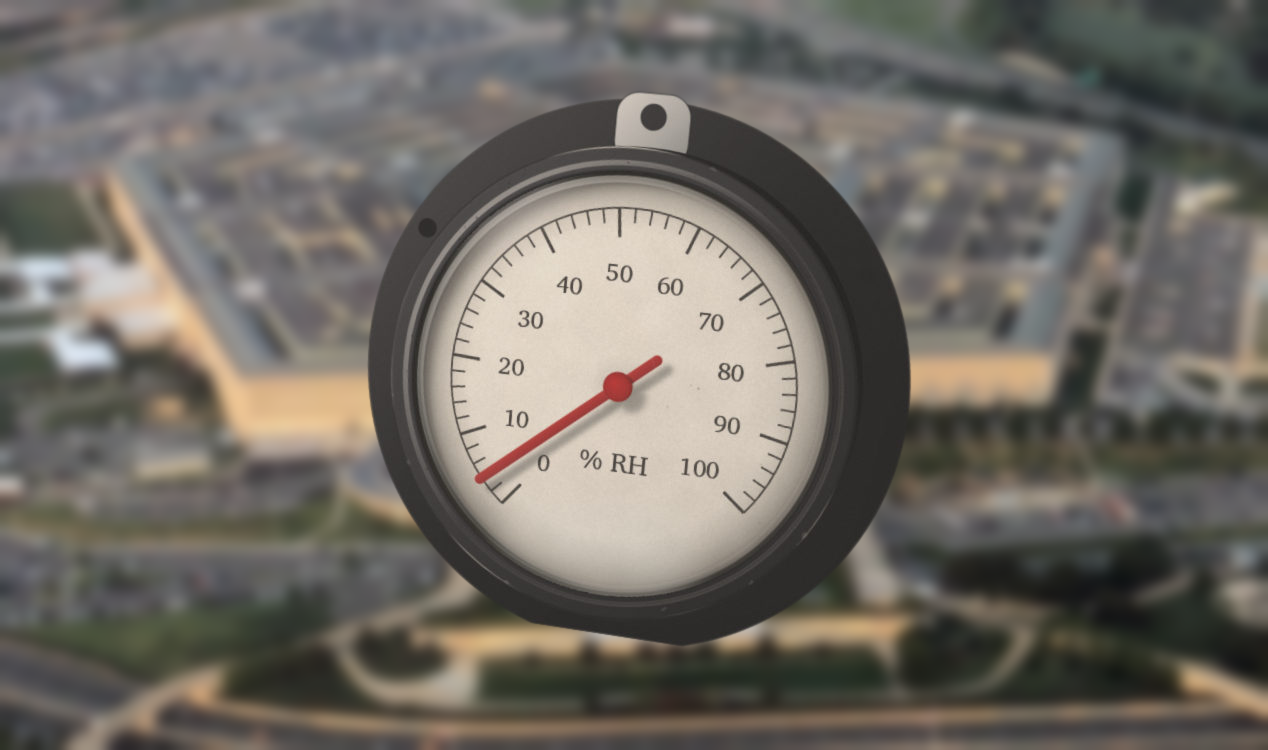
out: 4,%
